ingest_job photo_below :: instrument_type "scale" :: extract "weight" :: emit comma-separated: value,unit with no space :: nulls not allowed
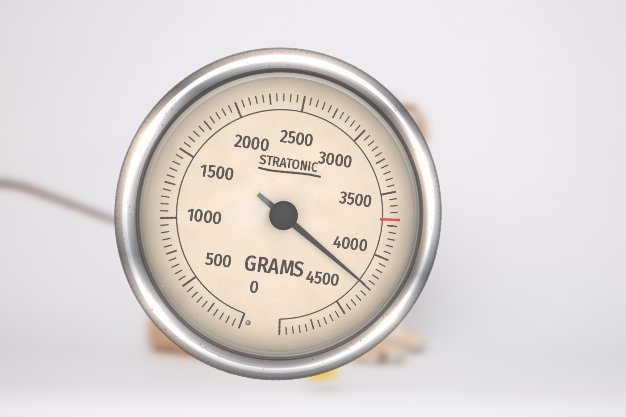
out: 4250,g
